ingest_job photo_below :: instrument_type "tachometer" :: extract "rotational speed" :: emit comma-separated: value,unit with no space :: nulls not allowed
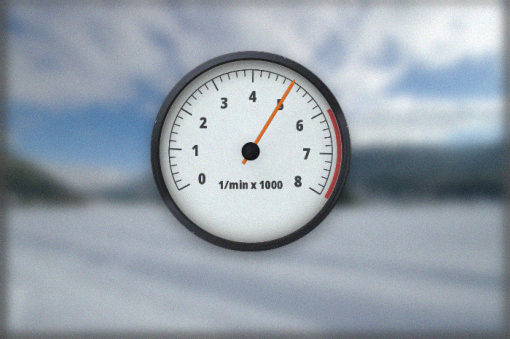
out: 5000,rpm
